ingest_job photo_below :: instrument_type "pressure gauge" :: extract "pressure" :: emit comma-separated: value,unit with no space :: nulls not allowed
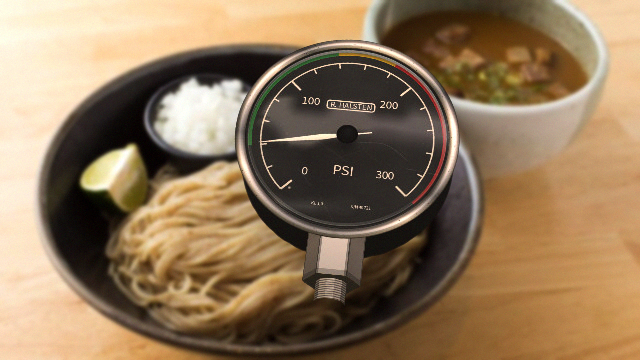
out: 40,psi
